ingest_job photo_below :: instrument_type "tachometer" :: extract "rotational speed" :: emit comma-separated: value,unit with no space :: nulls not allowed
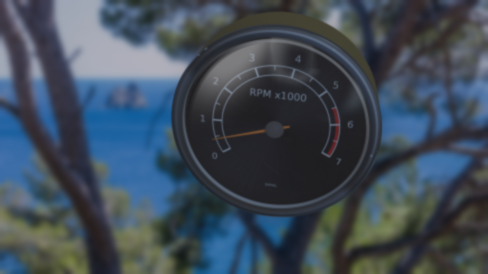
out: 500,rpm
